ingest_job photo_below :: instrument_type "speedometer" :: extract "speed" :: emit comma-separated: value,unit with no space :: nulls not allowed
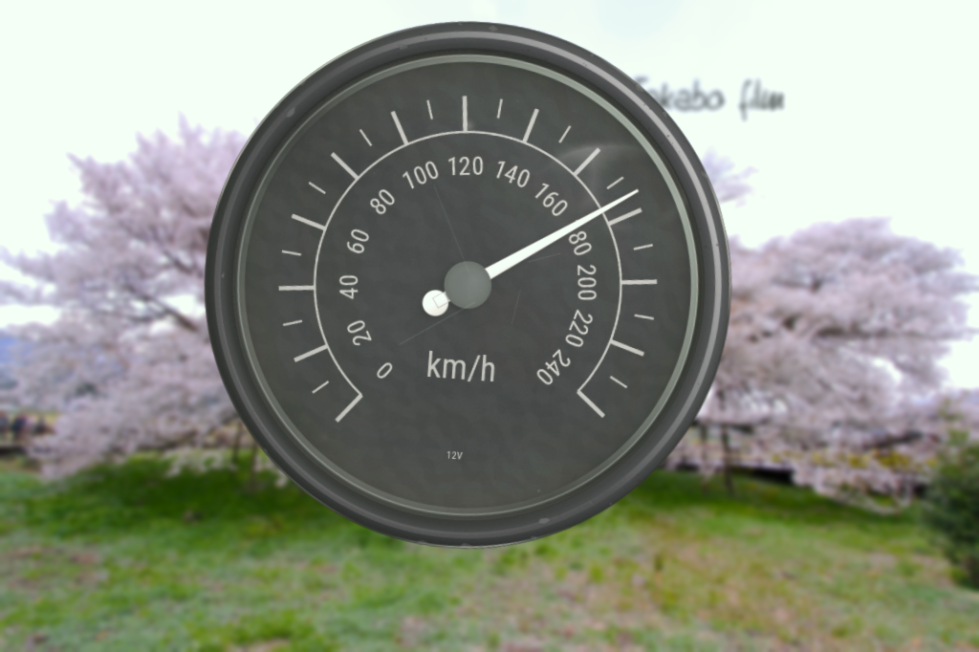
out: 175,km/h
